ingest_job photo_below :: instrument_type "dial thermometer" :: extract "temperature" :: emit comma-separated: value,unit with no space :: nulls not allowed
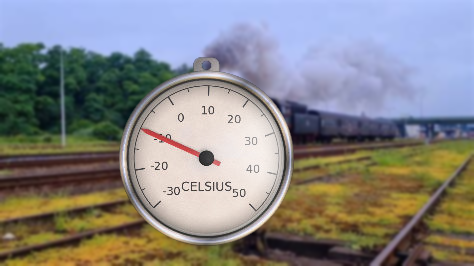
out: -10,°C
